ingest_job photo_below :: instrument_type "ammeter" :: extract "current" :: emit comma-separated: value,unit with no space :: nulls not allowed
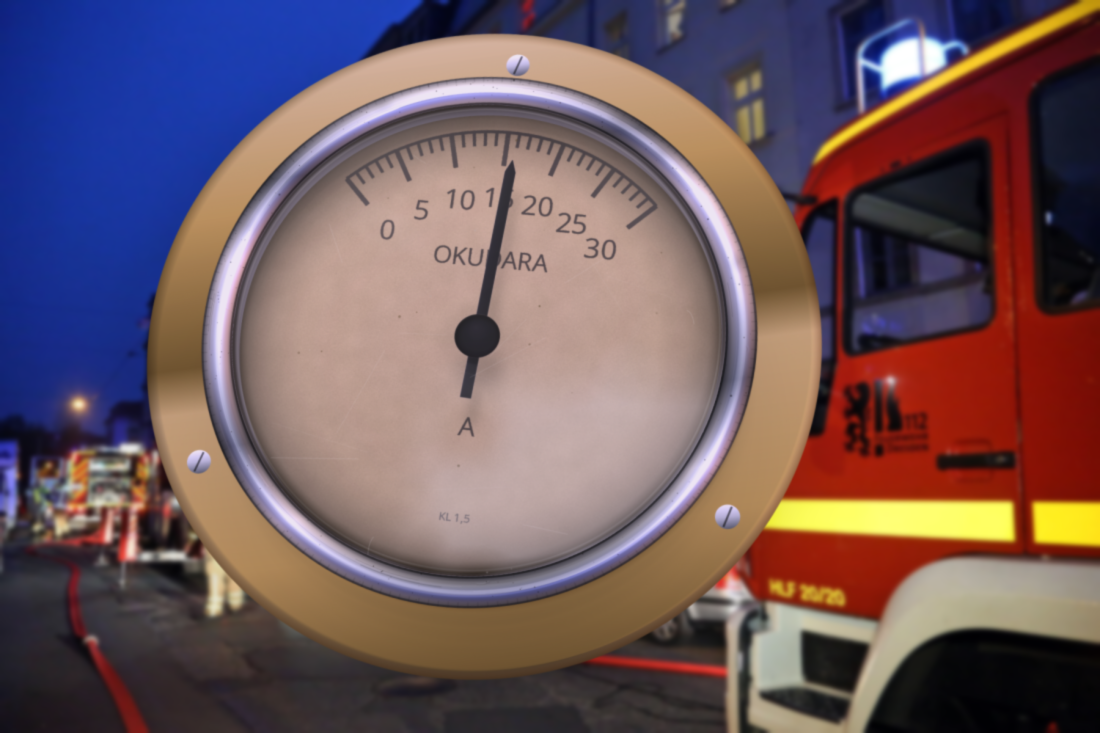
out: 16,A
